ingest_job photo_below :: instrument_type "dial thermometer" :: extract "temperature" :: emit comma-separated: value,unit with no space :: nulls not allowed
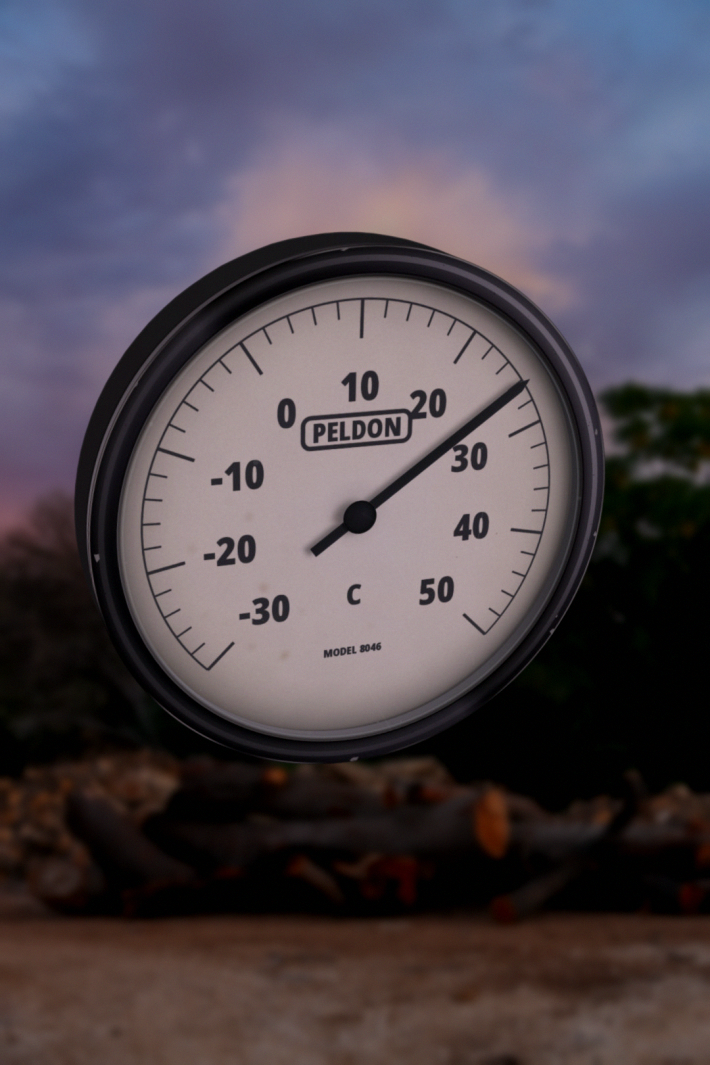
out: 26,°C
